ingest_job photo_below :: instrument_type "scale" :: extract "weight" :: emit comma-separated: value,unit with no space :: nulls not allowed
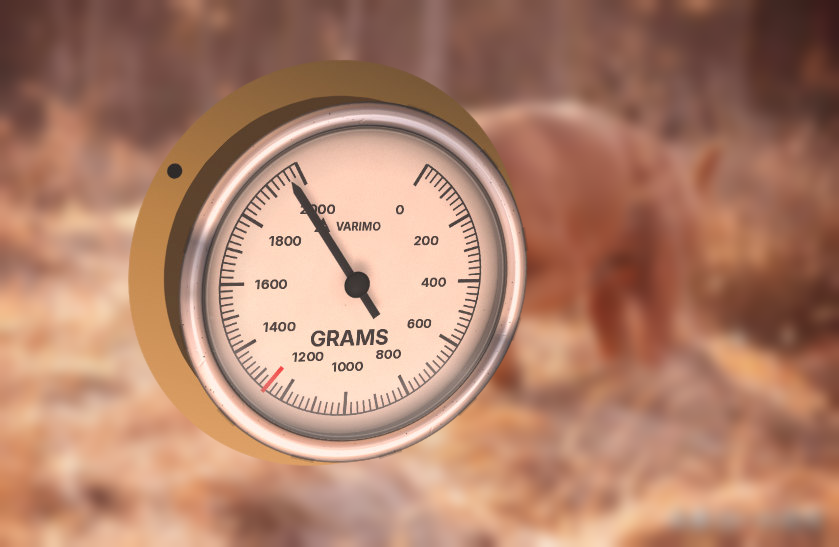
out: 1960,g
